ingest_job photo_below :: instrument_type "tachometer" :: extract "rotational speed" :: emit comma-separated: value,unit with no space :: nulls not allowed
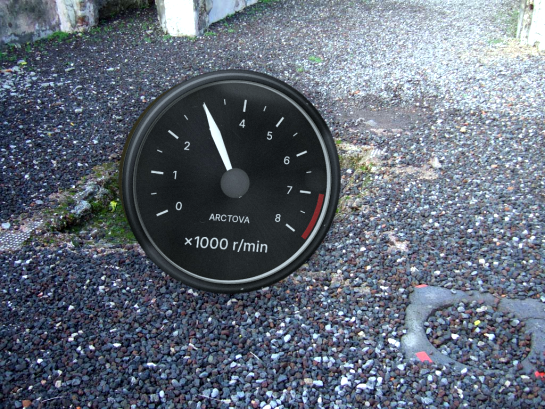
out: 3000,rpm
